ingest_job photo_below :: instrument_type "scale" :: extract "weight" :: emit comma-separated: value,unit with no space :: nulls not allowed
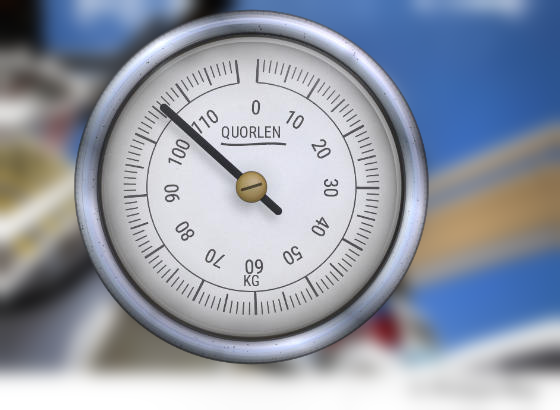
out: 106,kg
